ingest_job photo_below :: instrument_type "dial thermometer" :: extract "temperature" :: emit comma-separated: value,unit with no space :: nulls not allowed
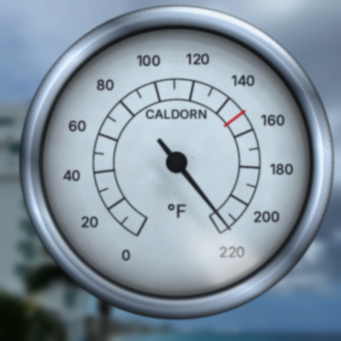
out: 215,°F
